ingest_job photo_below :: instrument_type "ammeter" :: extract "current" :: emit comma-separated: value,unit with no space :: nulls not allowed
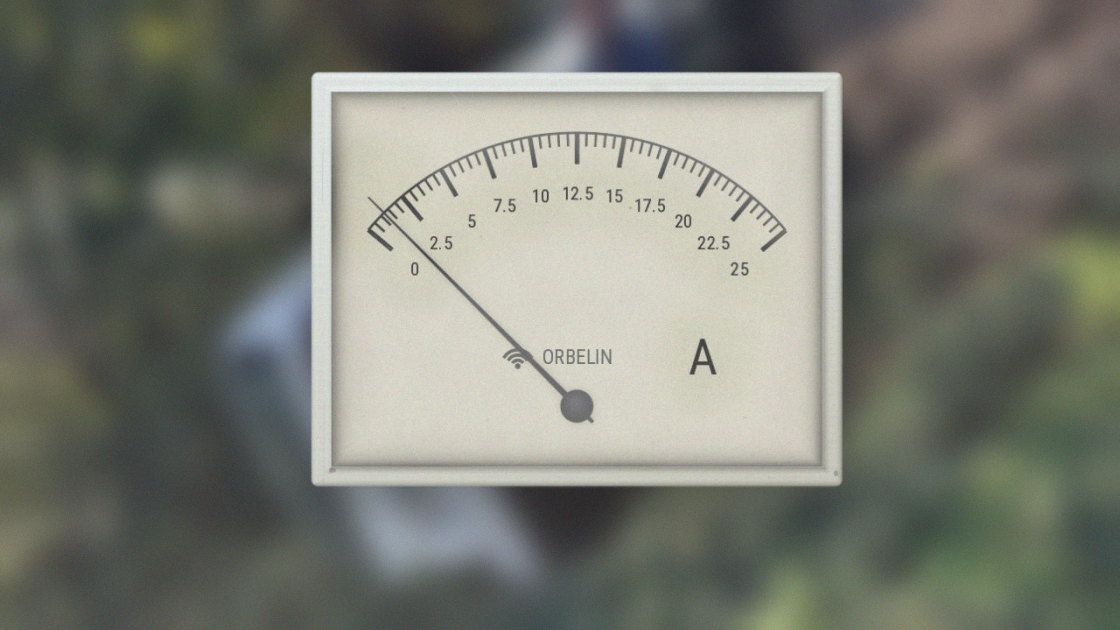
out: 1.25,A
